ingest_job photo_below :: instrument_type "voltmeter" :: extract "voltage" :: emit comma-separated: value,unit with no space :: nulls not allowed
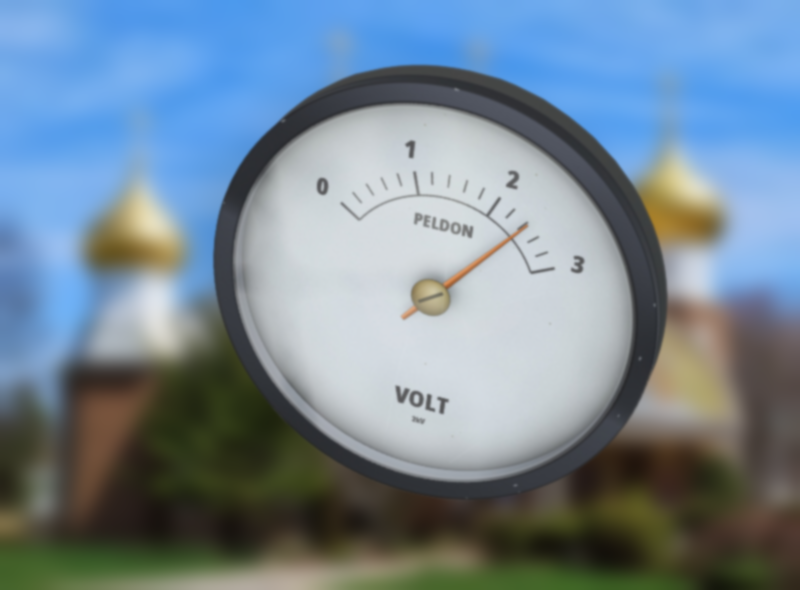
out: 2.4,V
